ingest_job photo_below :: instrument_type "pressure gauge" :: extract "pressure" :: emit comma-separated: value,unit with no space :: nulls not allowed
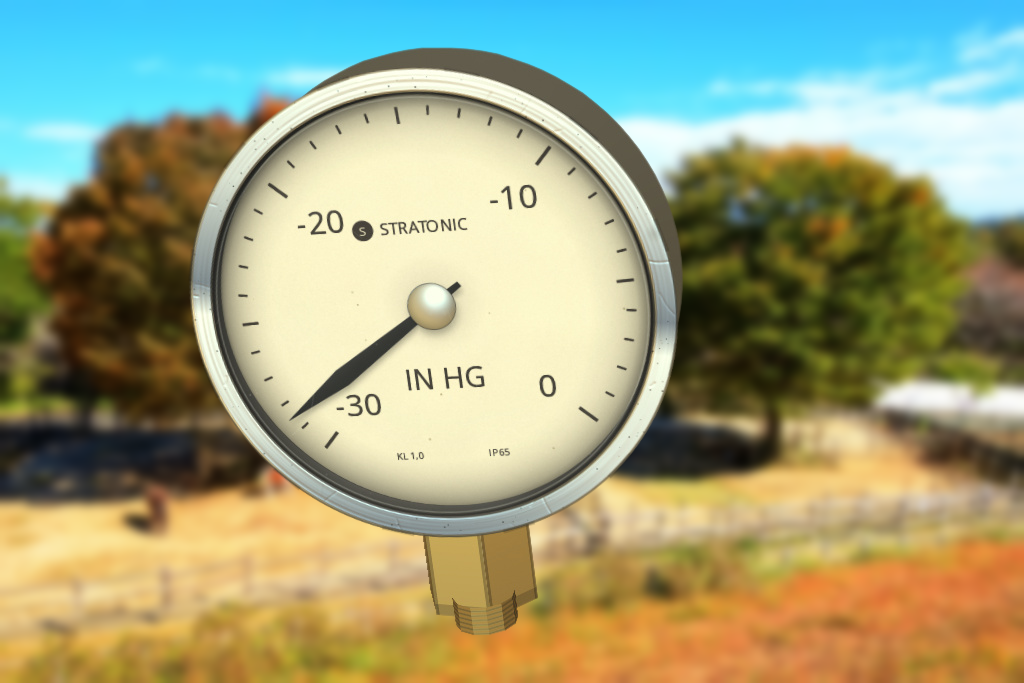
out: -28.5,inHg
